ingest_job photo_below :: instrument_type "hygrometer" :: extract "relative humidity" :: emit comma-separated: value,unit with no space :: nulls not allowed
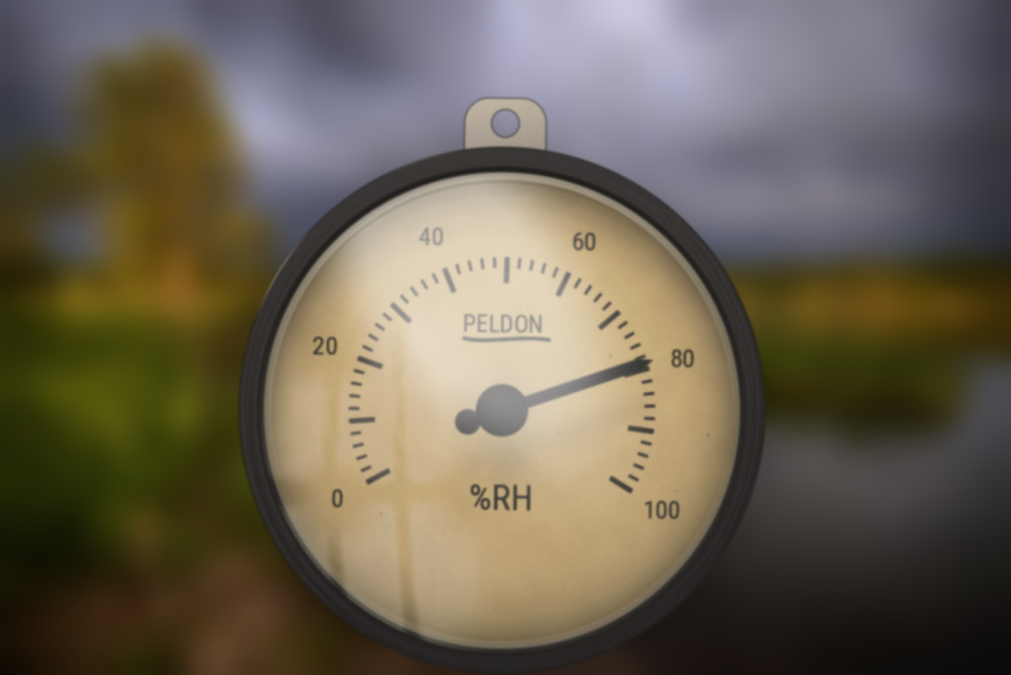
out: 79,%
